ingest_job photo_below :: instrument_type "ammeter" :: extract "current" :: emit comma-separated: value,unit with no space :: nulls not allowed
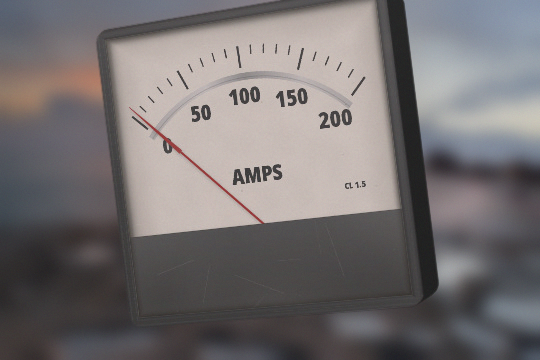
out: 5,A
